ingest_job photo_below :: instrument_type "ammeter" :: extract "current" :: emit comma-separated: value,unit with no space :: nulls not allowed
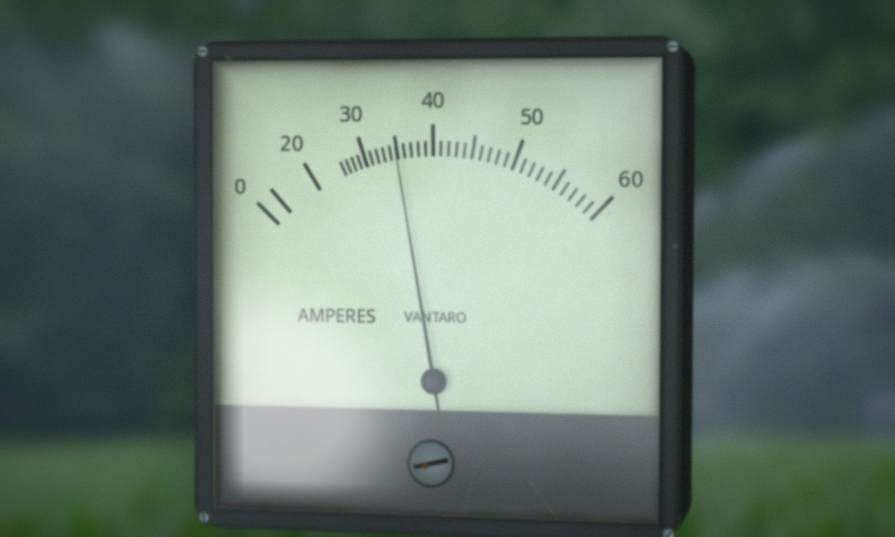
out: 35,A
